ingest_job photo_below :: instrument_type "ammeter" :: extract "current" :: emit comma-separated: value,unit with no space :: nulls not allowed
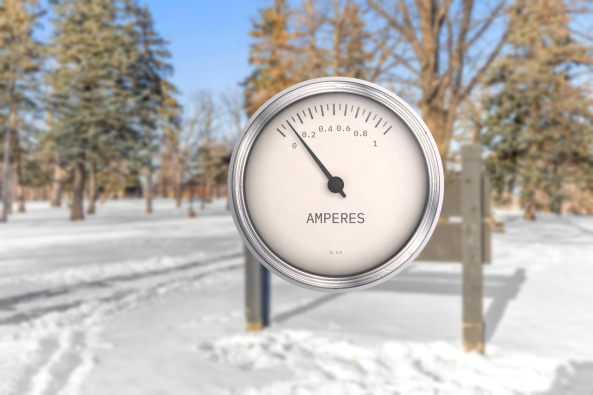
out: 0.1,A
